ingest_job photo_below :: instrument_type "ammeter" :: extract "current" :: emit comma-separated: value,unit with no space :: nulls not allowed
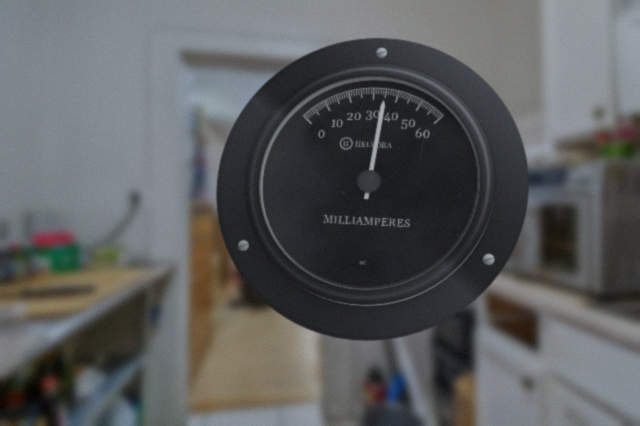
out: 35,mA
